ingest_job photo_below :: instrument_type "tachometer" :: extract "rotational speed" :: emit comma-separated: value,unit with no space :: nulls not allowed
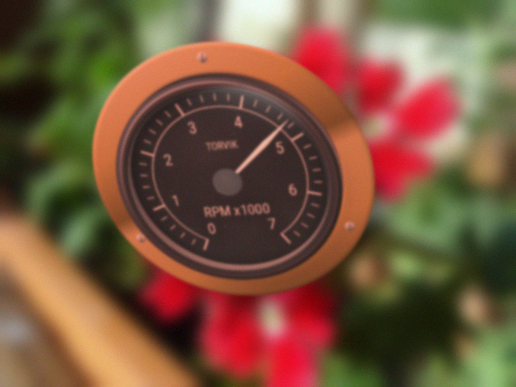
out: 4700,rpm
